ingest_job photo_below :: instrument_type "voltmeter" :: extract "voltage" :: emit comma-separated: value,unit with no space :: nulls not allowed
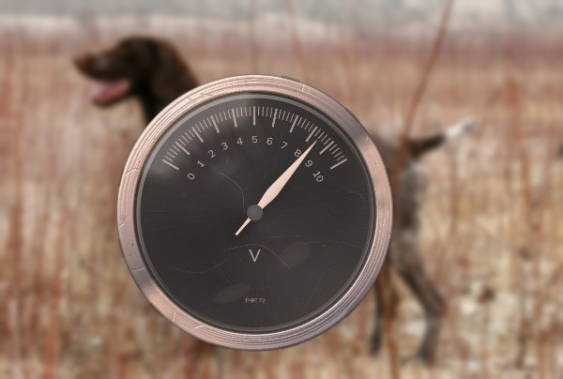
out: 8.4,V
